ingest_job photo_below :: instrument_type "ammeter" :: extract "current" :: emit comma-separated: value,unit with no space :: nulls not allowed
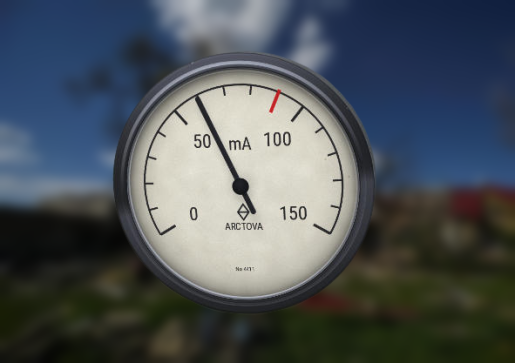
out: 60,mA
